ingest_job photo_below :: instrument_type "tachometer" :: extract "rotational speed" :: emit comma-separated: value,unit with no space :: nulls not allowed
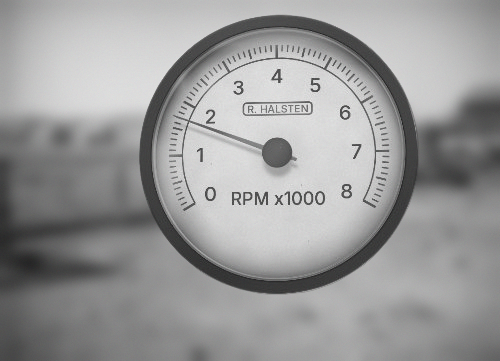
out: 1700,rpm
